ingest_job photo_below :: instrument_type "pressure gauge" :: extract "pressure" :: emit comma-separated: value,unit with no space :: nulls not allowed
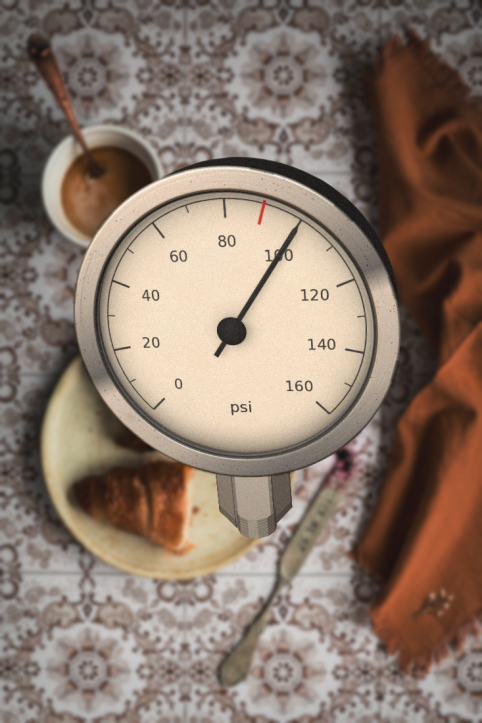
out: 100,psi
